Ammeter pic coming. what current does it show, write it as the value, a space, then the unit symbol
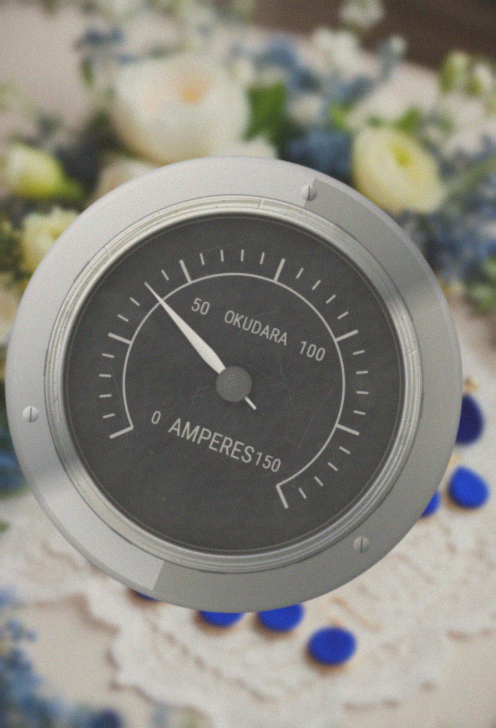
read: 40 A
